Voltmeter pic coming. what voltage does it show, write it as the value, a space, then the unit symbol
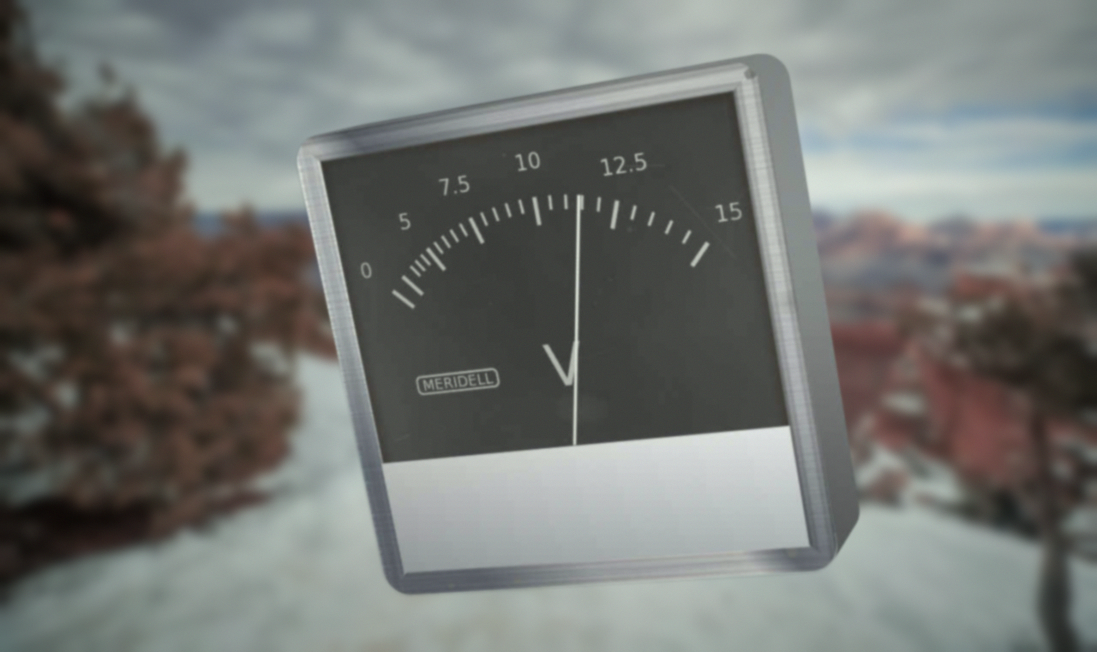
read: 11.5 V
